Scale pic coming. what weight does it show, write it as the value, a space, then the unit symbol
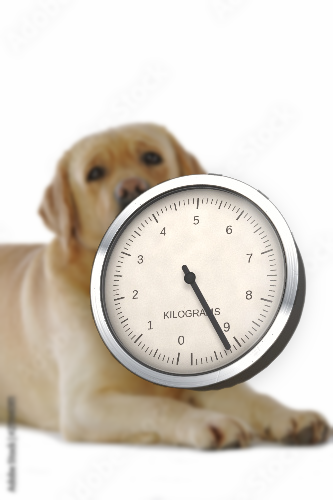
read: 9.2 kg
